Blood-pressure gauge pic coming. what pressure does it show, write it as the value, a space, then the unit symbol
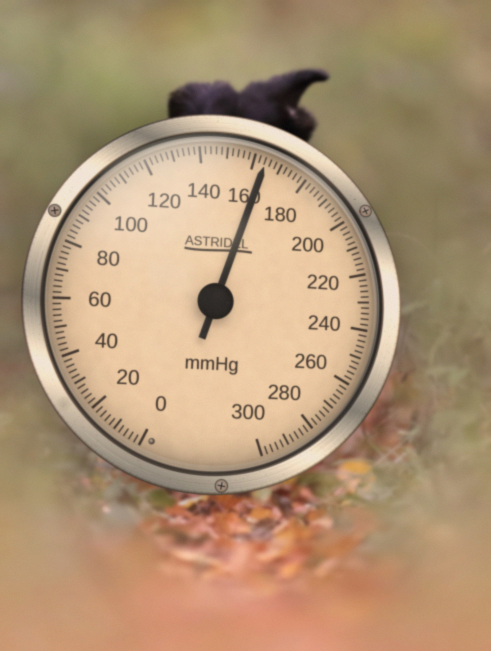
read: 164 mmHg
